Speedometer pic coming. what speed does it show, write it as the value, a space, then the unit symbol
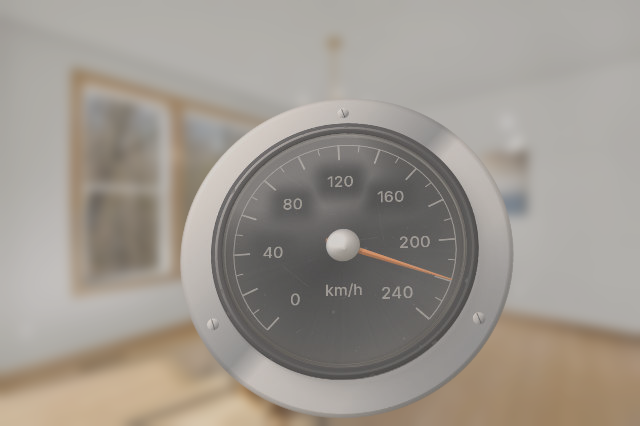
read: 220 km/h
